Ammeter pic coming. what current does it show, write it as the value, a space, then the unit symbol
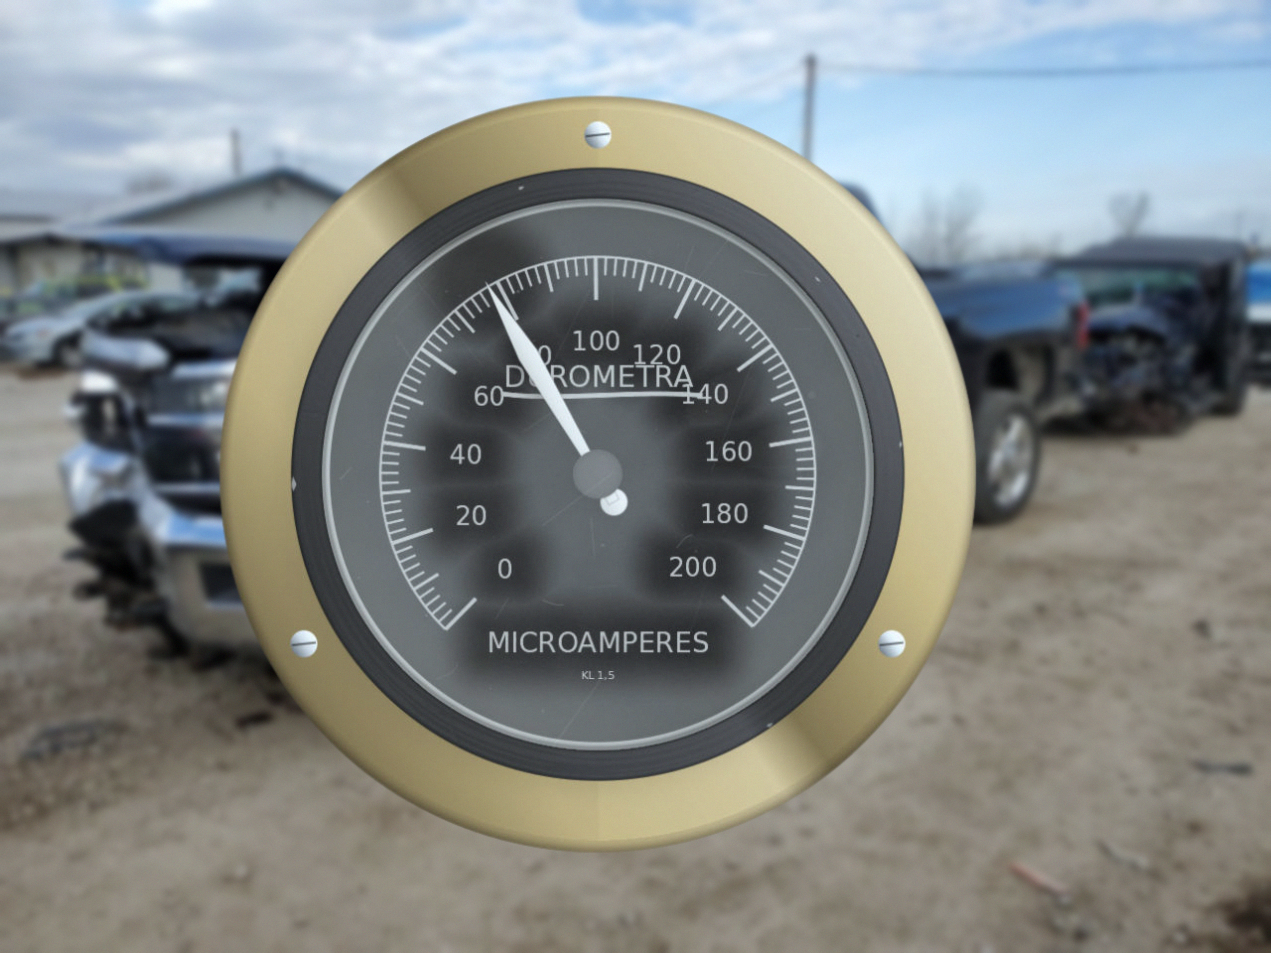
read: 78 µA
